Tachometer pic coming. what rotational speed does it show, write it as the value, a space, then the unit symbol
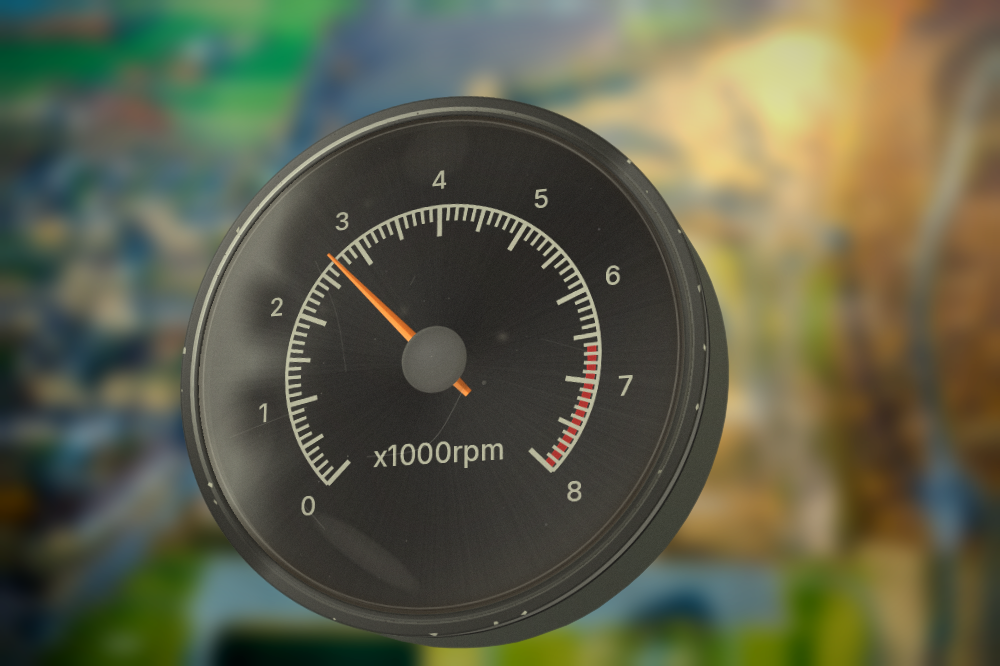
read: 2700 rpm
